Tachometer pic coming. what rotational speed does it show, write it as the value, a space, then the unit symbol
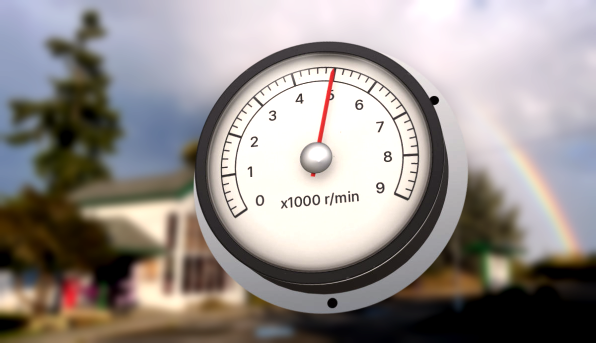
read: 5000 rpm
